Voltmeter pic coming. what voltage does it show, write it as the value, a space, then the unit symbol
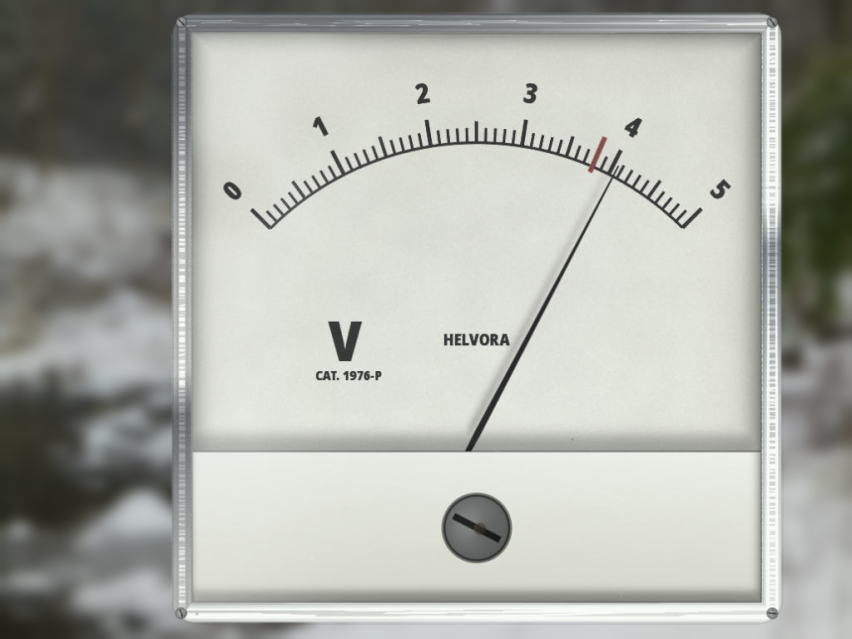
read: 4.05 V
